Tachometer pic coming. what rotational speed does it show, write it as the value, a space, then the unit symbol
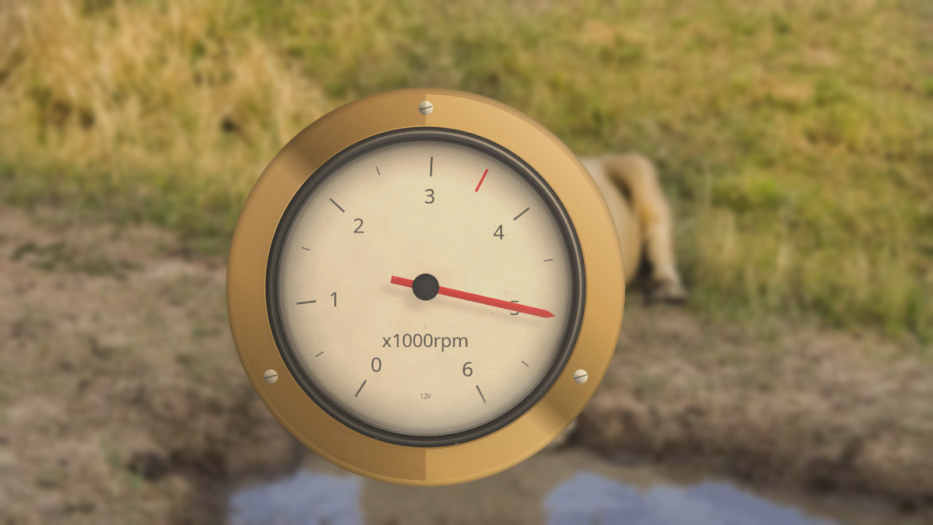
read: 5000 rpm
